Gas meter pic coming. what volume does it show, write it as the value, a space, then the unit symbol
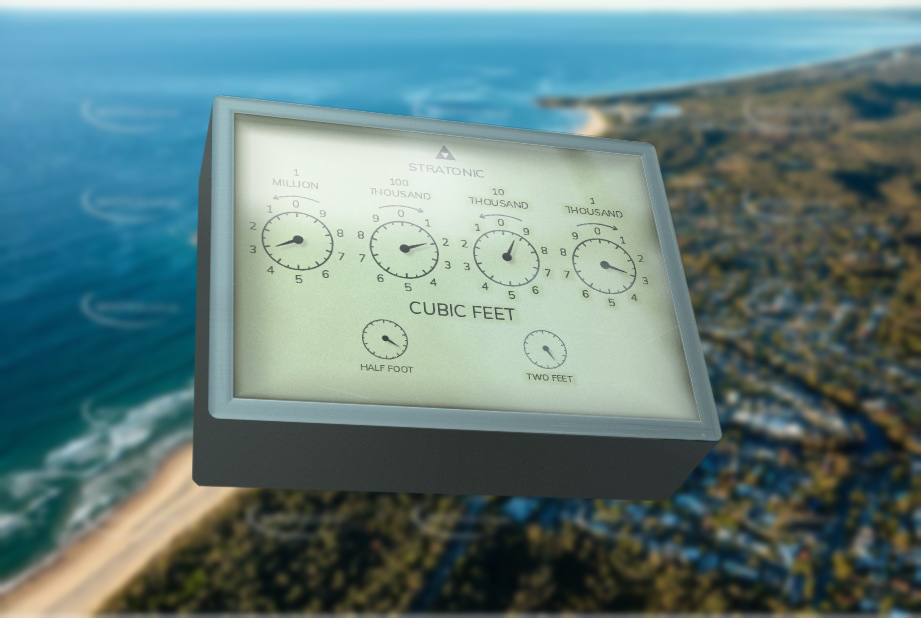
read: 319300 ft³
